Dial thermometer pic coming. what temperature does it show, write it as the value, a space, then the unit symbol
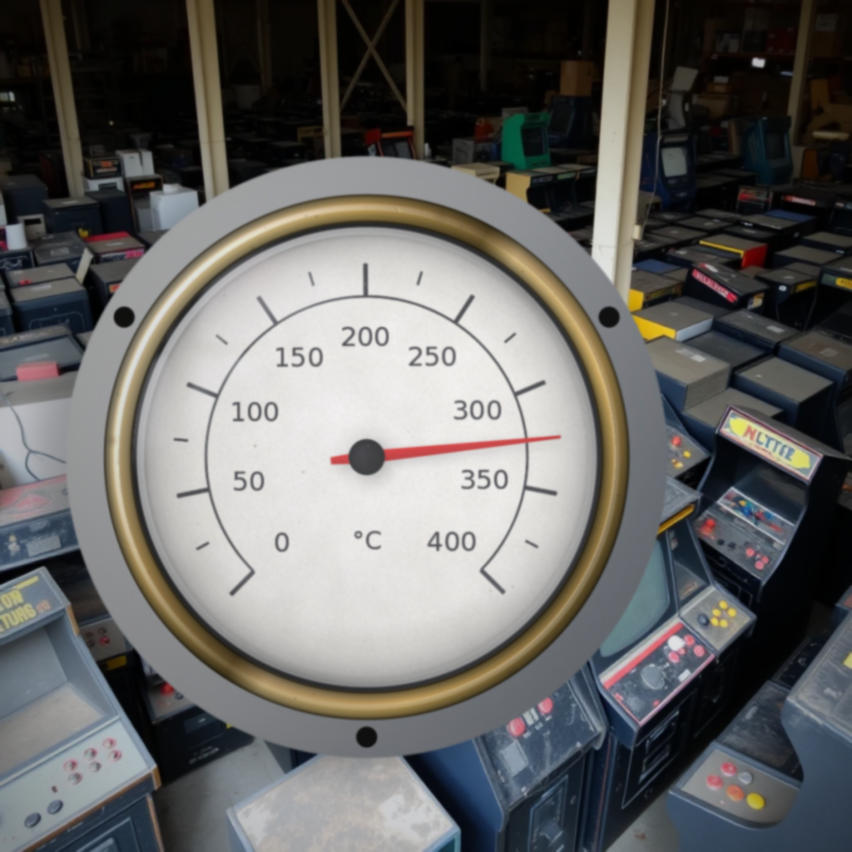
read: 325 °C
